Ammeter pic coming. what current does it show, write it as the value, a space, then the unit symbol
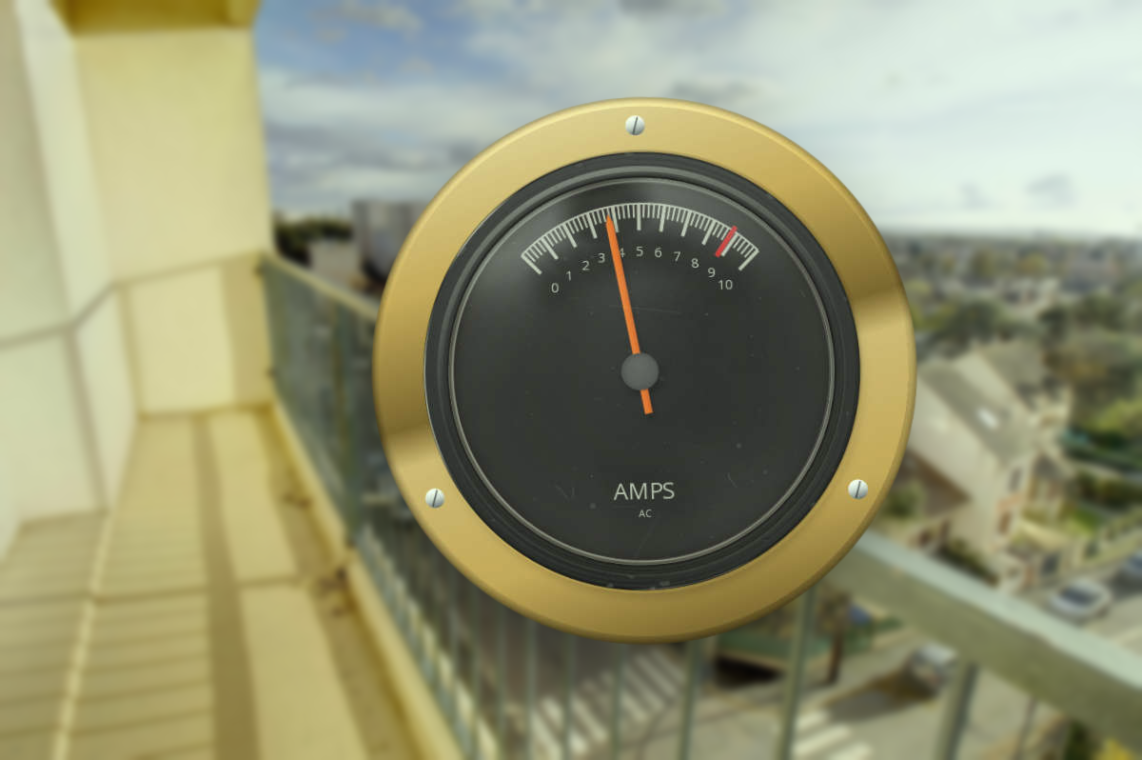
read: 3.8 A
